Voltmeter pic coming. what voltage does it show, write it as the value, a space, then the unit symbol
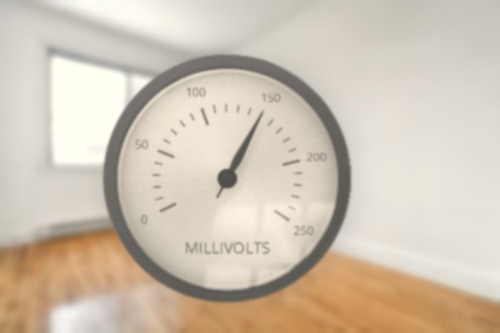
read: 150 mV
